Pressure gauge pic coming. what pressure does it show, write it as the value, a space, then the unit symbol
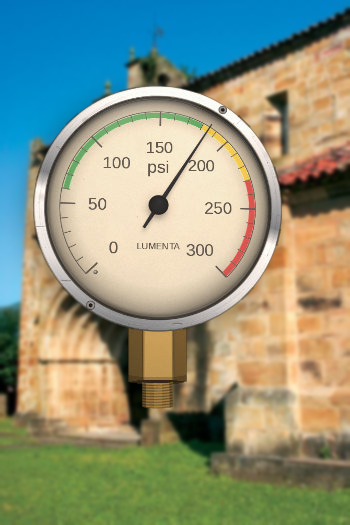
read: 185 psi
